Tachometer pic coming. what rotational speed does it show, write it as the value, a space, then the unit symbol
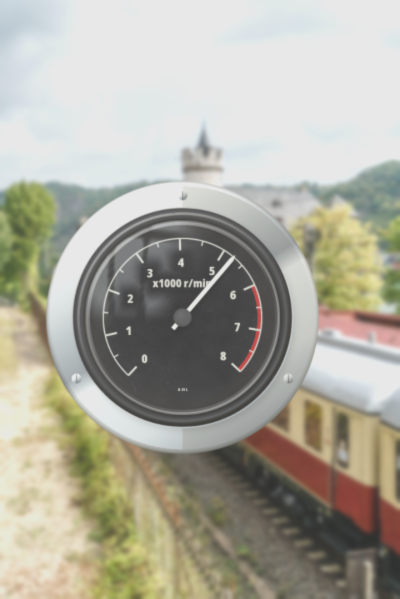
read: 5250 rpm
